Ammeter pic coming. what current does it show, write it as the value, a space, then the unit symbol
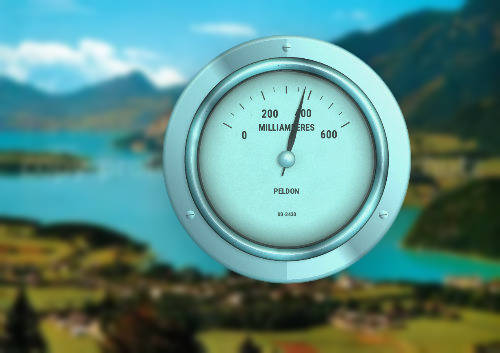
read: 375 mA
